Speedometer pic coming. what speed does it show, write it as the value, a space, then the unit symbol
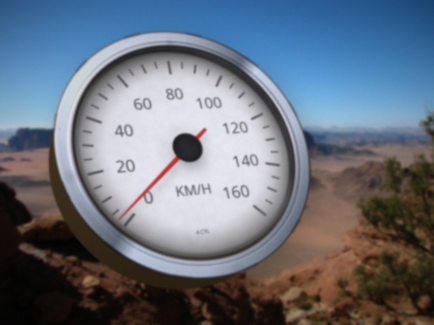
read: 2.5 km/h
